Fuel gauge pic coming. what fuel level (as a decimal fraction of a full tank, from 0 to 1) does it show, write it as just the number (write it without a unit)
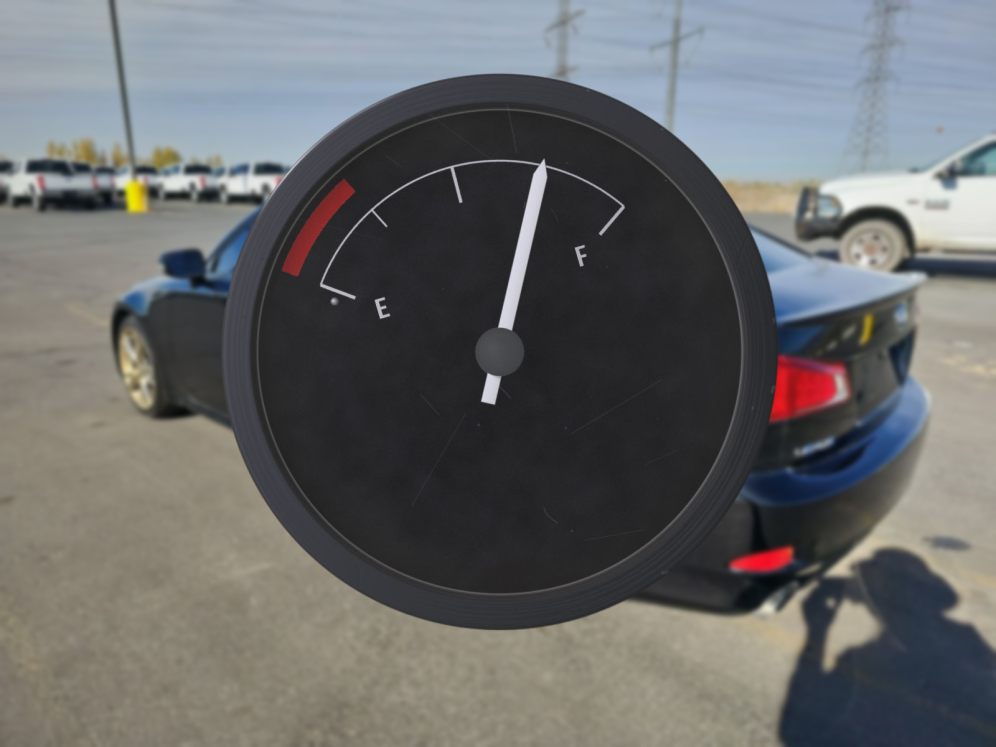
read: 0.75
